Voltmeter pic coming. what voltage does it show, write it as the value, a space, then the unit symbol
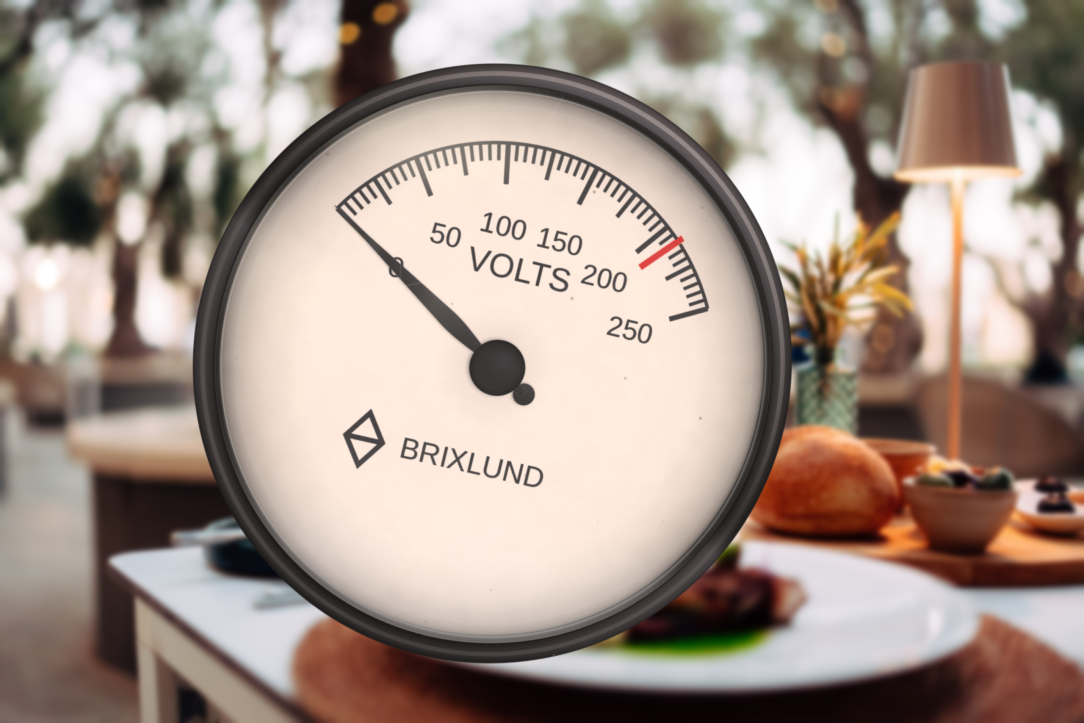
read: 0 V
